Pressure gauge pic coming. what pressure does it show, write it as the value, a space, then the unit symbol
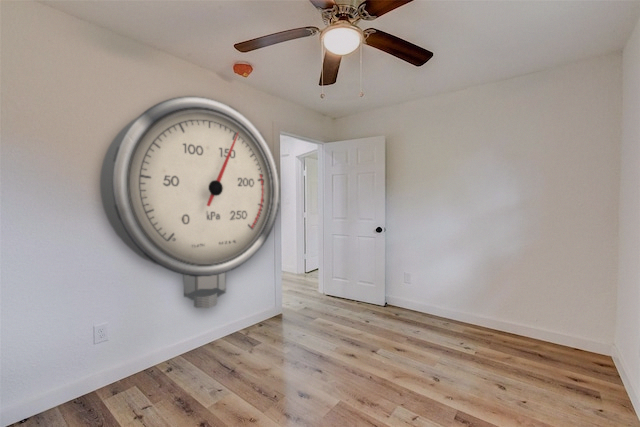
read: 150 kPa
